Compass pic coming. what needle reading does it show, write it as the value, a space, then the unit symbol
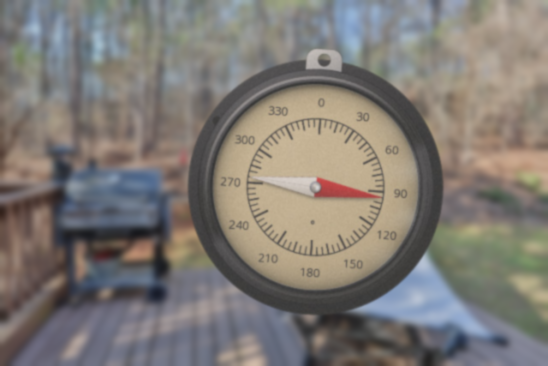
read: 95 °
